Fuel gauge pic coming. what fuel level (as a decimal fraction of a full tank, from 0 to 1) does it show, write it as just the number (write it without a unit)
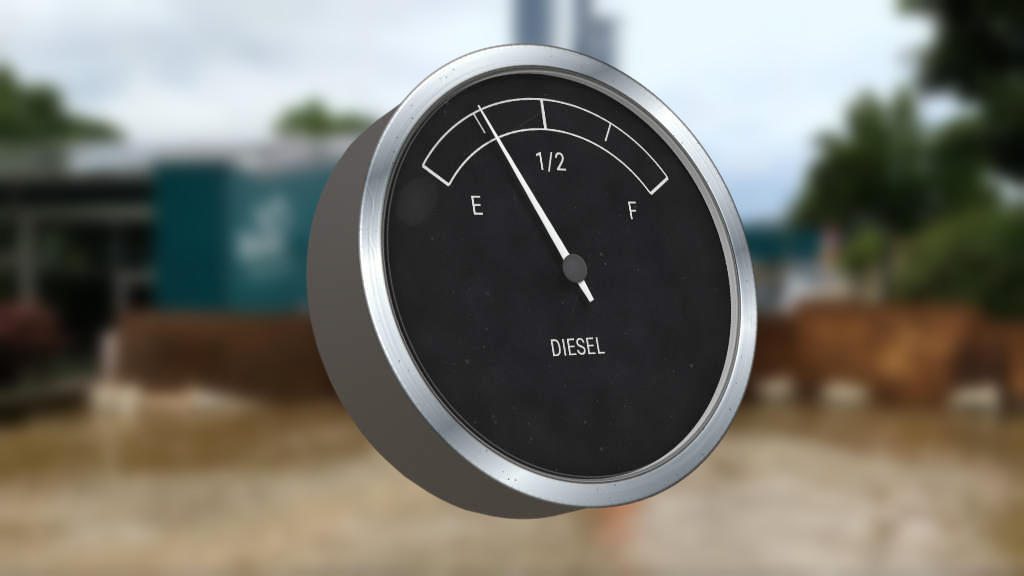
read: 0.25
